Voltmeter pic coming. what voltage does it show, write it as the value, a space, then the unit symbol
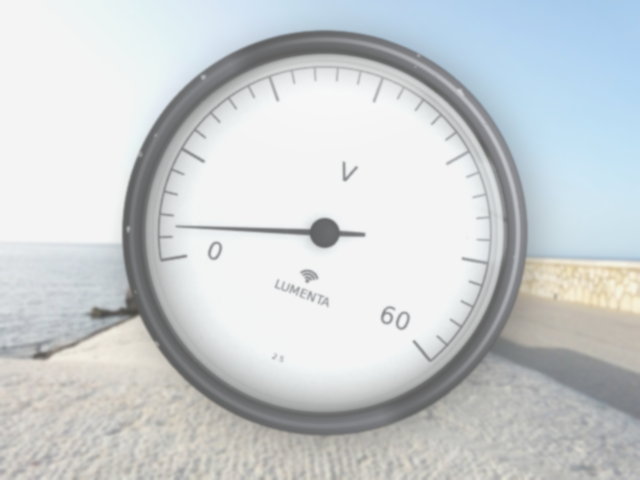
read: 3 V
